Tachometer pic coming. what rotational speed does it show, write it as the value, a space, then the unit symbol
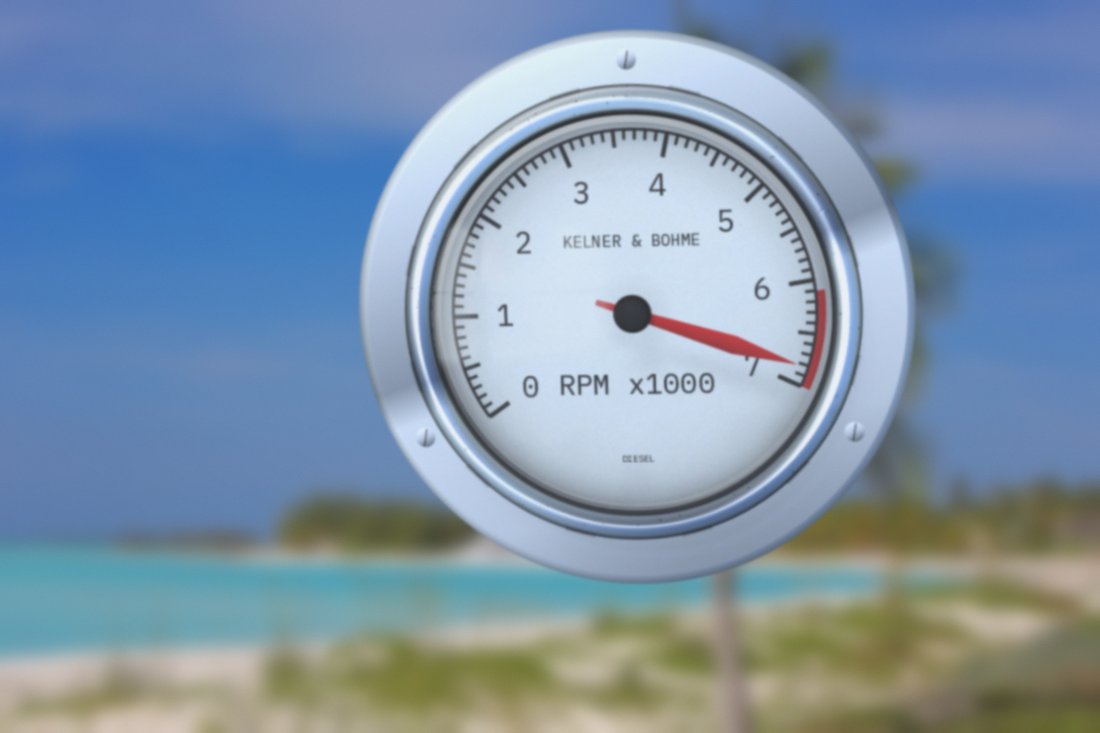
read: 6800 rpm
